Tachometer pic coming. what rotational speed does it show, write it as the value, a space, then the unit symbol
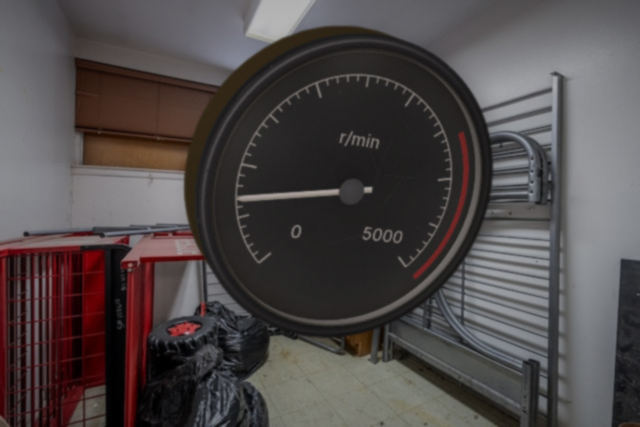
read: 700 rpm
